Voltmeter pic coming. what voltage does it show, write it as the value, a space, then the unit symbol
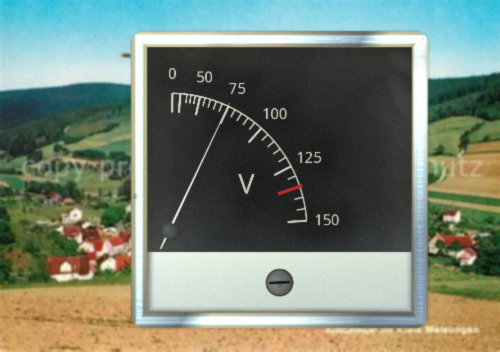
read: 75 V
